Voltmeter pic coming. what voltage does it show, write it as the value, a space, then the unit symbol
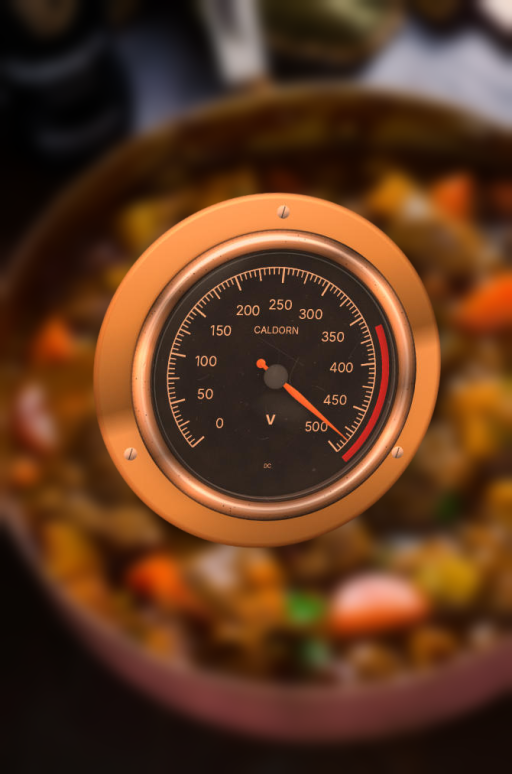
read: 485 V
